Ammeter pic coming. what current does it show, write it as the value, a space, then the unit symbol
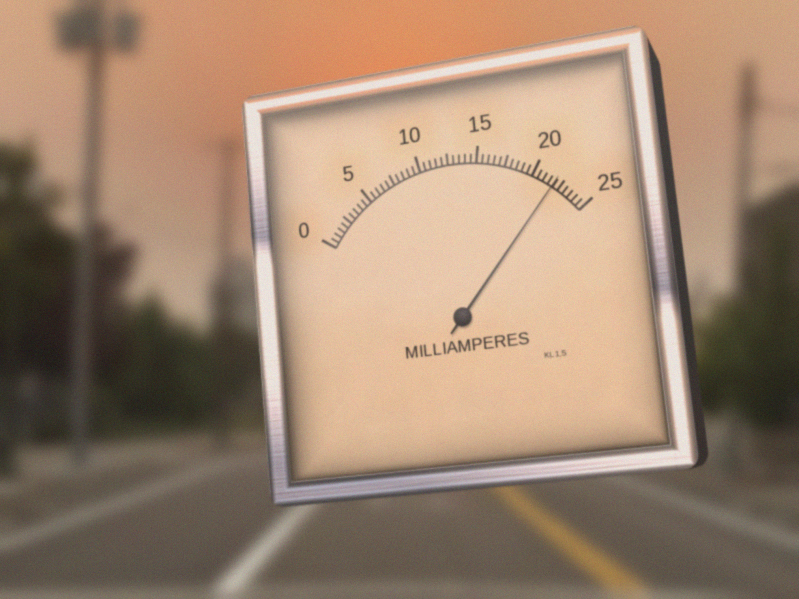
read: 22 mA
